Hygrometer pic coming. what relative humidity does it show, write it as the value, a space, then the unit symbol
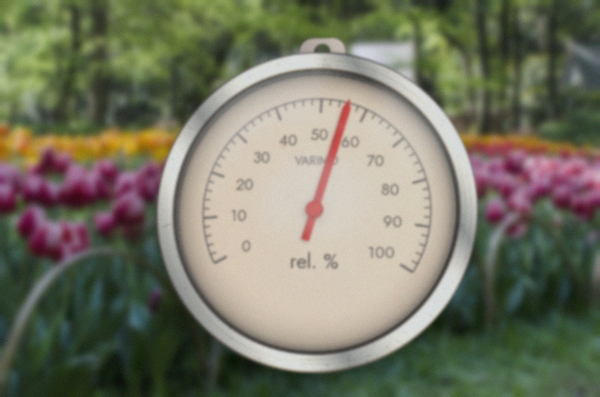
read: 56 %
